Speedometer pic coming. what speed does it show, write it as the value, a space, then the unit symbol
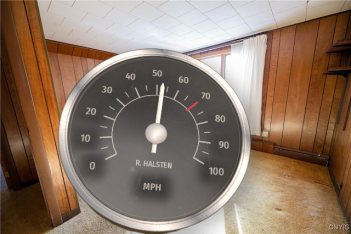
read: 52.5 mph
